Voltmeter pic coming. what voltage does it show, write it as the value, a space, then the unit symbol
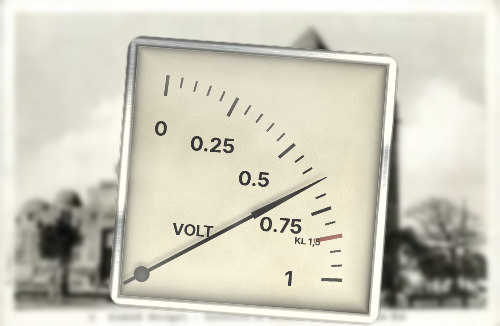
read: 0.65 V
